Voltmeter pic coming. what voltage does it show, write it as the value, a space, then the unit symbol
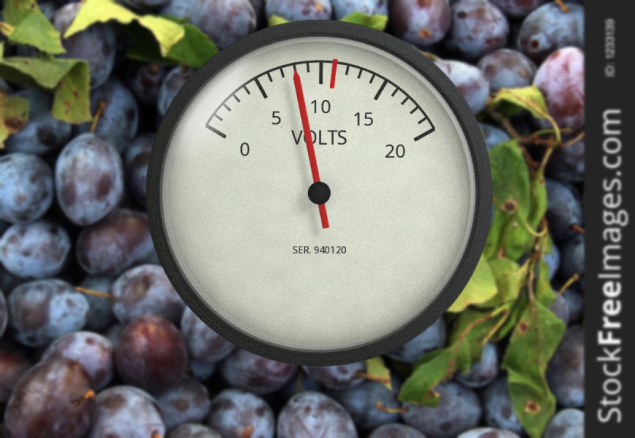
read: 8 V
